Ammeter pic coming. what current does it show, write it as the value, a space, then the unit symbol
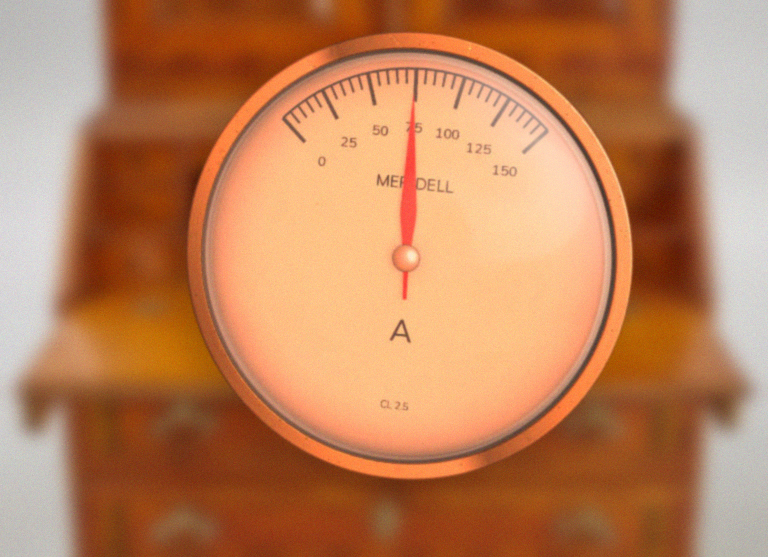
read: 75 A
